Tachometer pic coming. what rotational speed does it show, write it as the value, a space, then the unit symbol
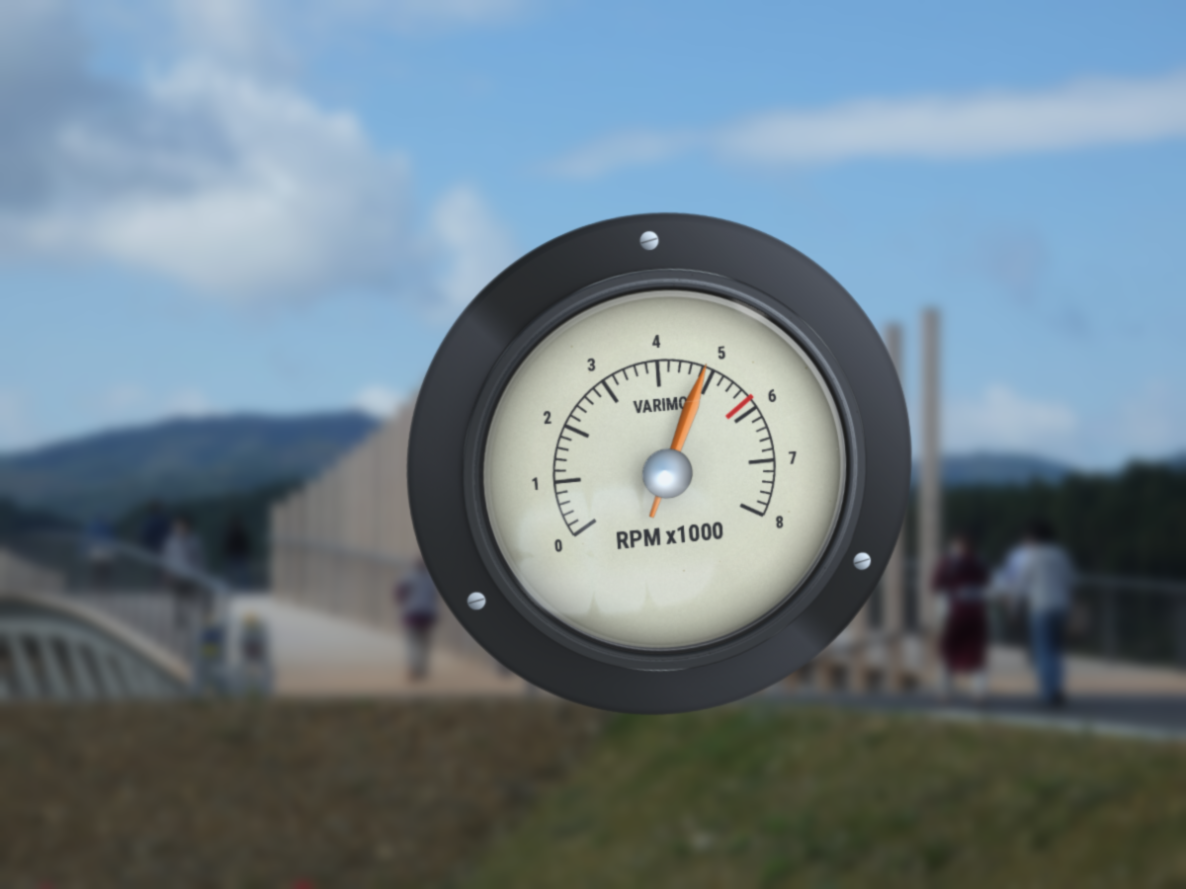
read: 4800 rpm
